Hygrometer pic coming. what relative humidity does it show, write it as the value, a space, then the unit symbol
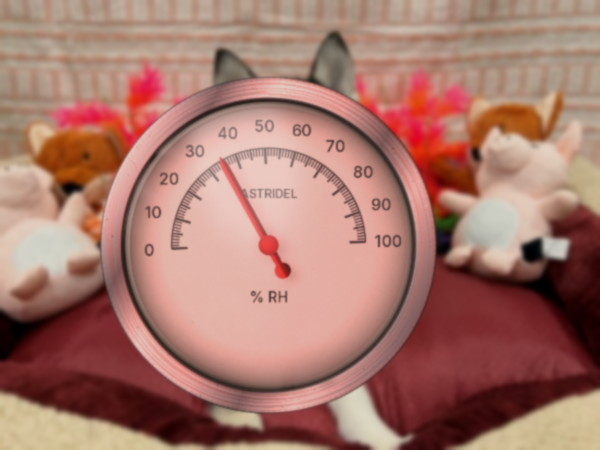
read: 35 %
